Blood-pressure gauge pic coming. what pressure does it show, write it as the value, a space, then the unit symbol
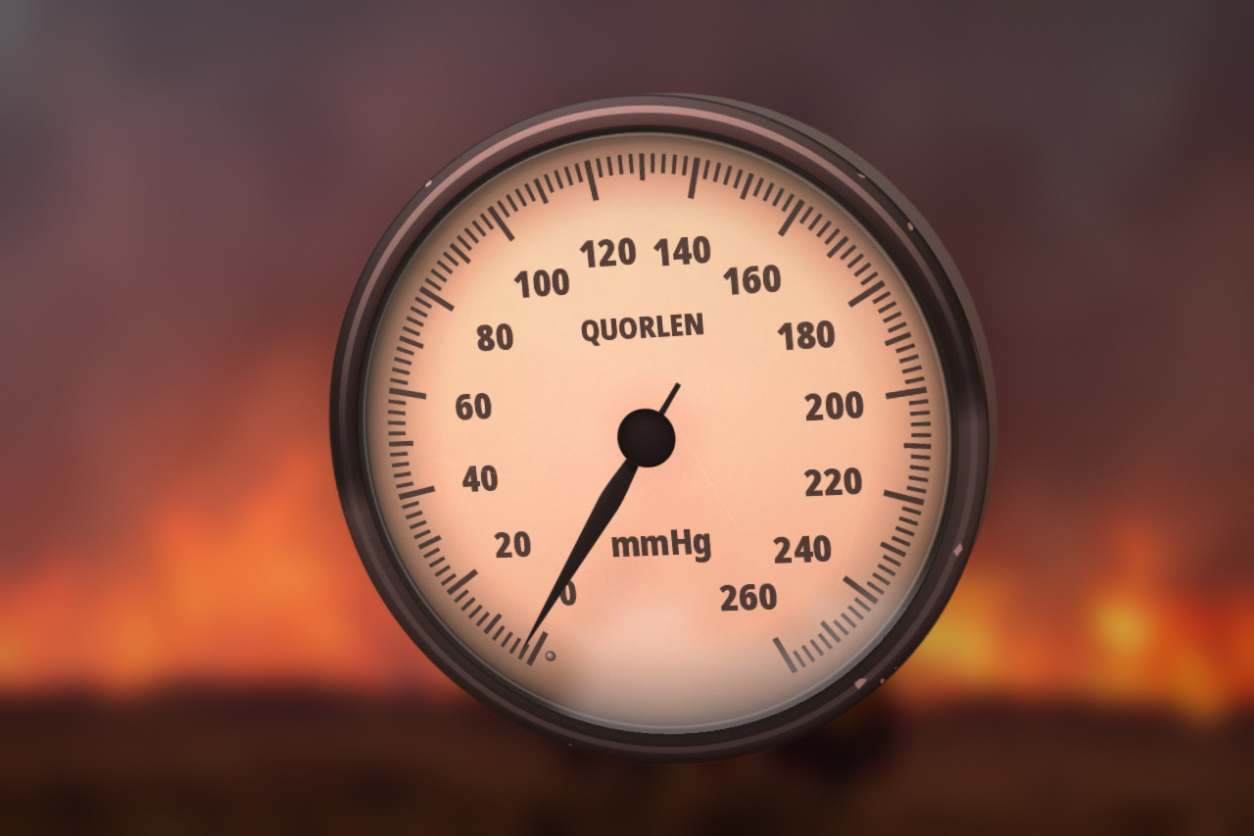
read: 2 mmHg
